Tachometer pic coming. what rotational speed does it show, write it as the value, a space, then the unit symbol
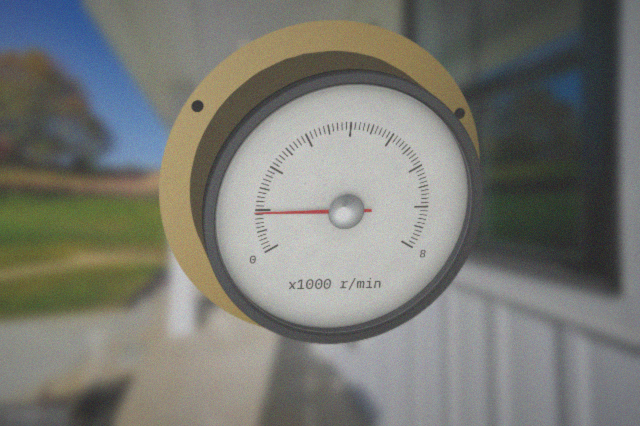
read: 1000 rpm
